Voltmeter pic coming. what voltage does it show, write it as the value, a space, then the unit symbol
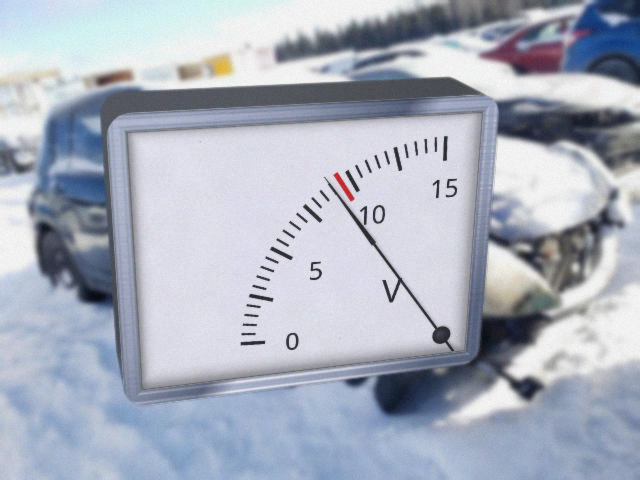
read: 9 V
